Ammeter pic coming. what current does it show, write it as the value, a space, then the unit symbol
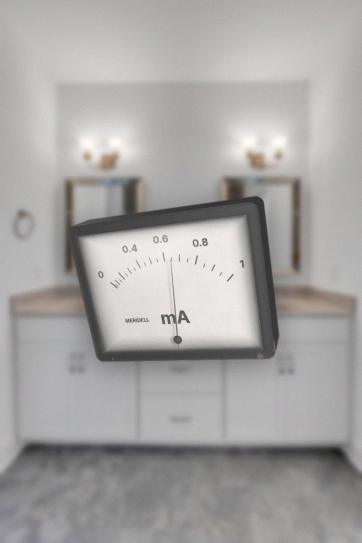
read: 0.65 mA
